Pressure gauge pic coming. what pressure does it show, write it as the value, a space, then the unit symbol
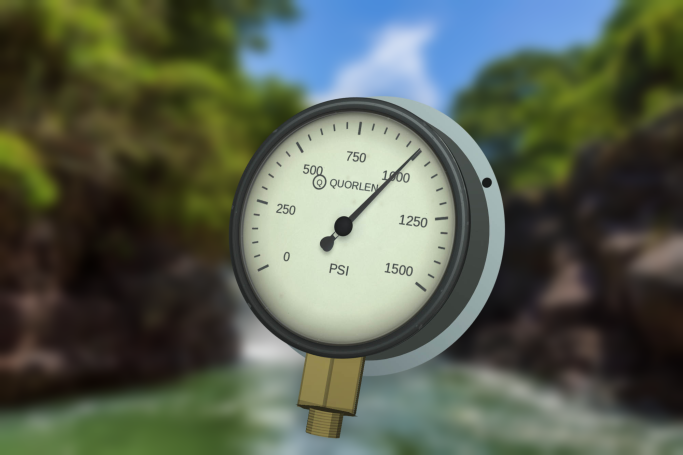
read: 1000 psi
